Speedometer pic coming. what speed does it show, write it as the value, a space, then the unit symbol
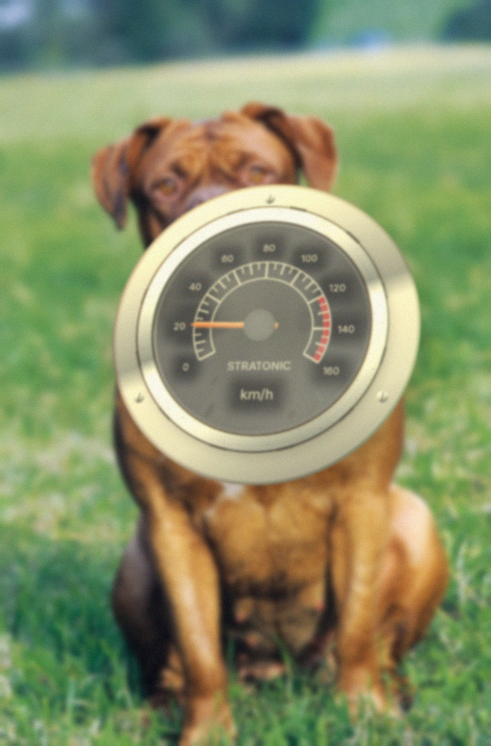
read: 20 km/h
